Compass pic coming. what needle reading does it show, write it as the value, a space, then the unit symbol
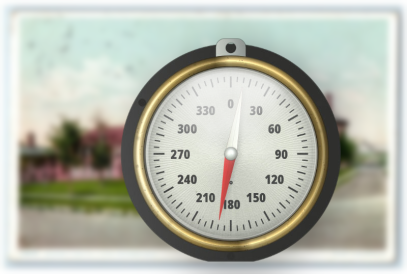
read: 190 °
